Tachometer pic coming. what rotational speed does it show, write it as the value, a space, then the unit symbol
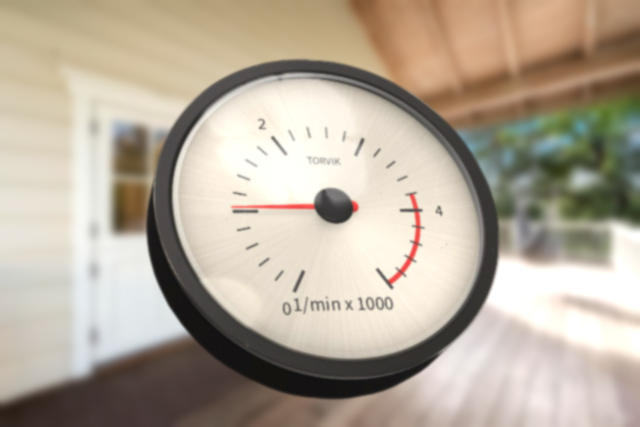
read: 1000 rpm
